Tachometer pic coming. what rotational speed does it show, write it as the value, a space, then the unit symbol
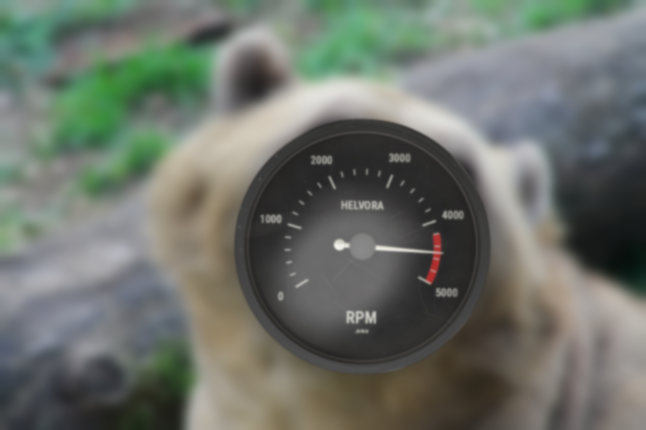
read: 4500 rpm
